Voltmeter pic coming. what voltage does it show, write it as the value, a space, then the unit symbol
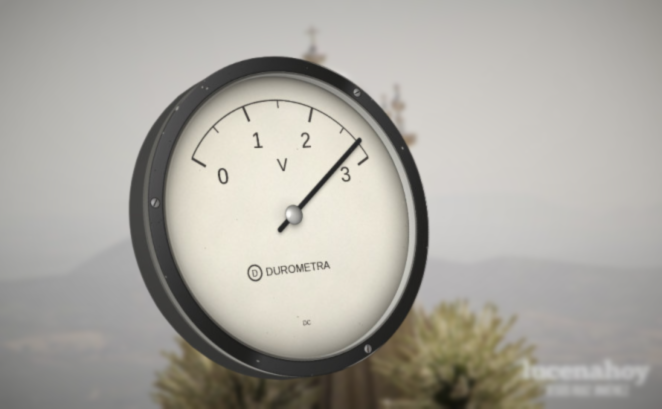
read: 2.75 V
